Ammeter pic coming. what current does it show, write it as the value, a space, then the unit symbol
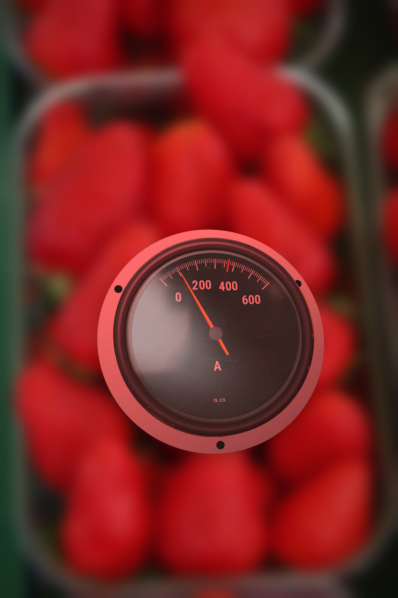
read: 100 A
